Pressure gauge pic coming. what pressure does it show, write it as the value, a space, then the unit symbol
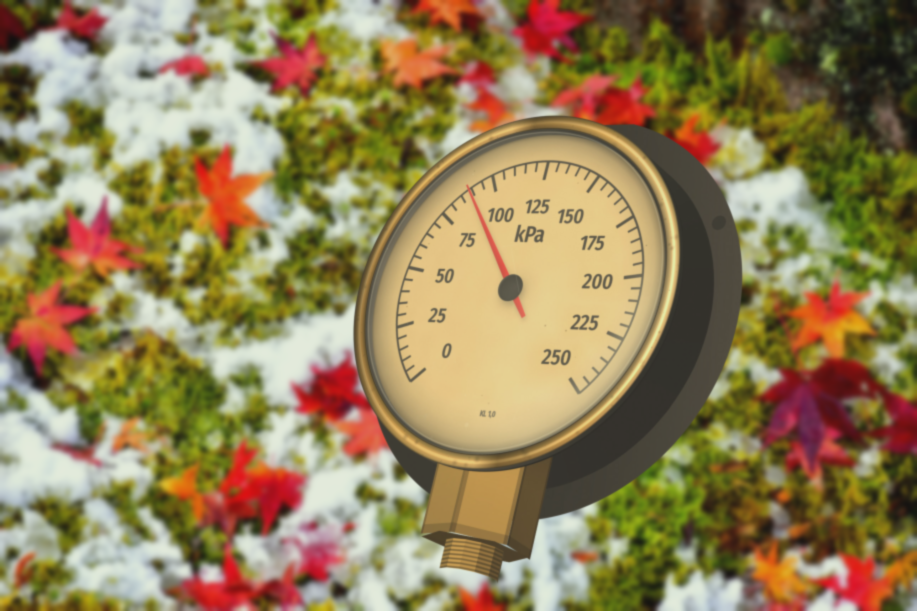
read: 90 kPa
